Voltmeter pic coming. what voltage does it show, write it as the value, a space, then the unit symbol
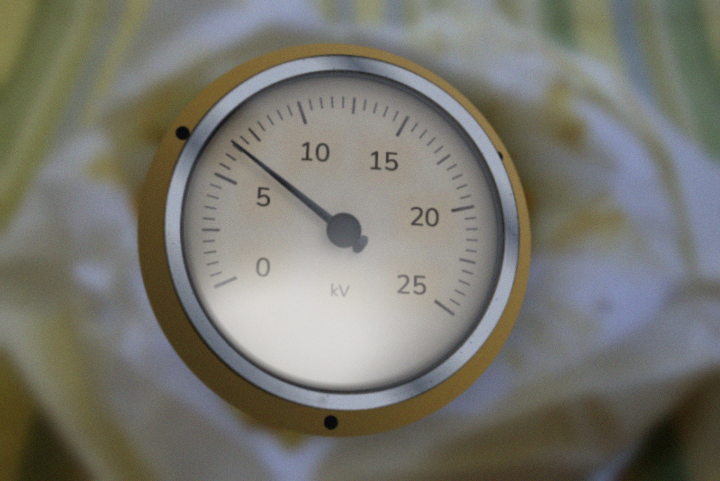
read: 6.5 kV
